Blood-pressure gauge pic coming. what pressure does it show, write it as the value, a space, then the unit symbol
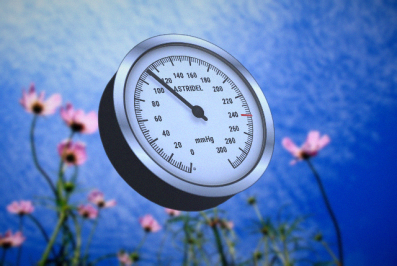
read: 110 mmHg
